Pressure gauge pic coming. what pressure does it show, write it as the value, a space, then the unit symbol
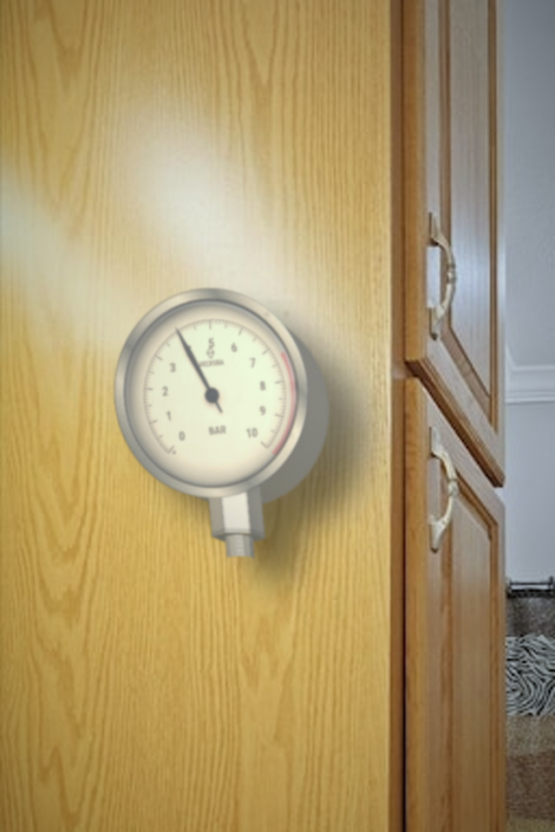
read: 4 bar
